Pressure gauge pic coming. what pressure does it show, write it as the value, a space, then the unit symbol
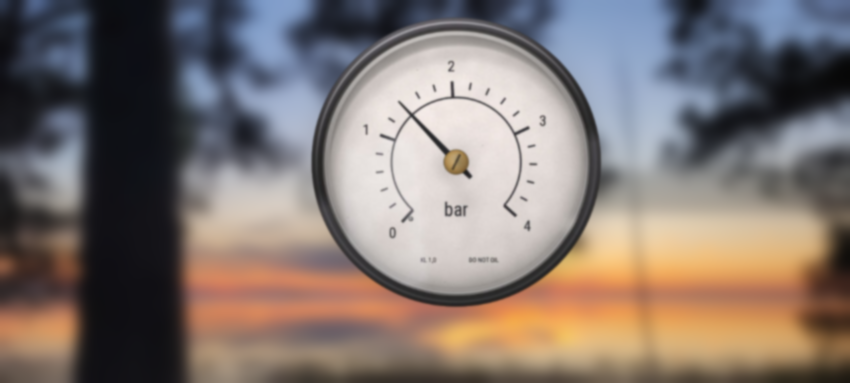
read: 1.4 bar
